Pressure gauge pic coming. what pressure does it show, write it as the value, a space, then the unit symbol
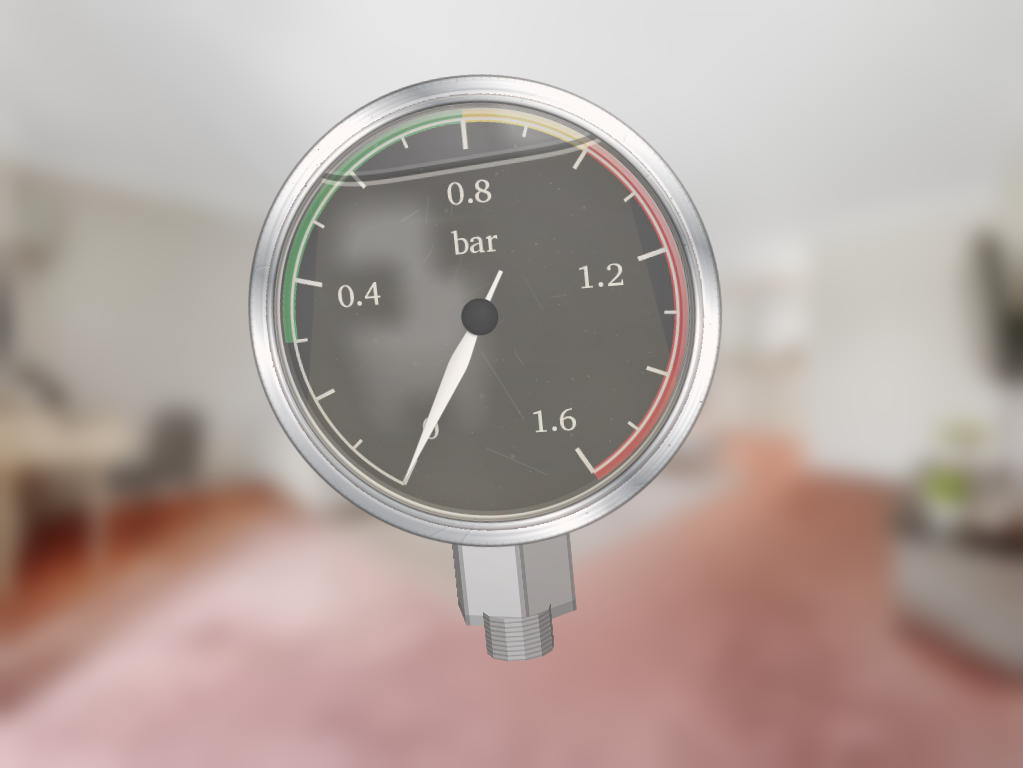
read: 0 bar
